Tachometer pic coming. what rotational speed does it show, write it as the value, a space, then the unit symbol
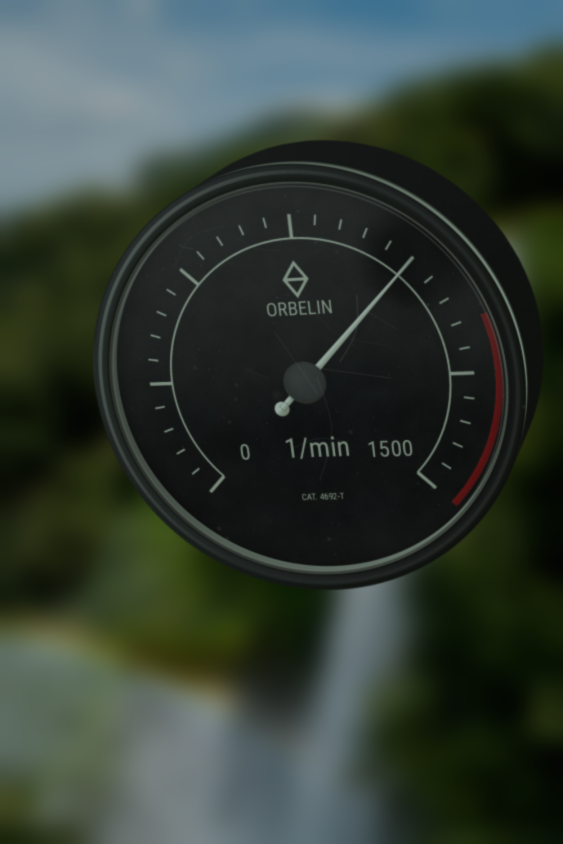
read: 1000 rpm
